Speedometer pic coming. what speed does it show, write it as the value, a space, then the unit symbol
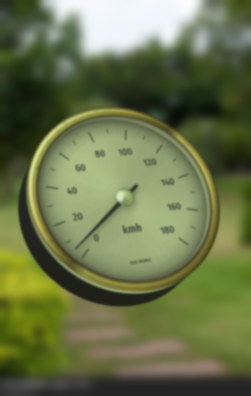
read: 5 km/h
